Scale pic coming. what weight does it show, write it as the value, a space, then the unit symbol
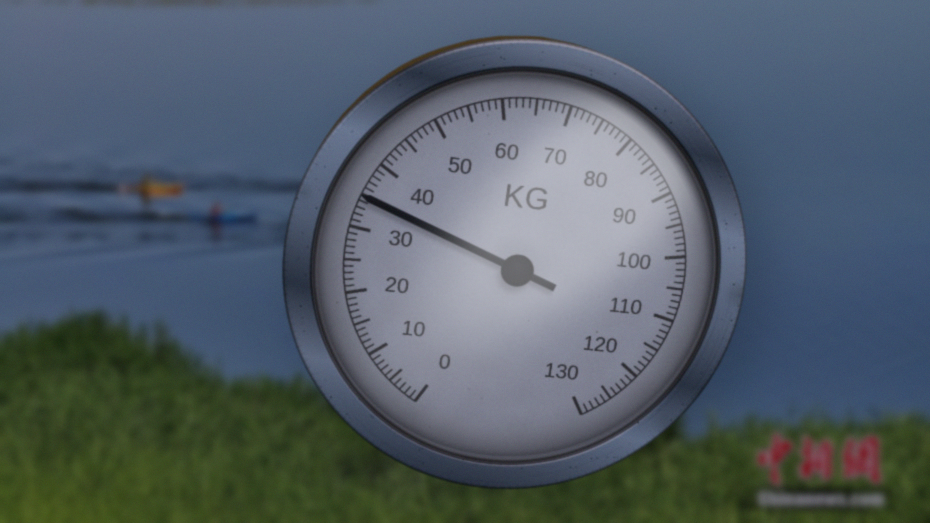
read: 35 kg
